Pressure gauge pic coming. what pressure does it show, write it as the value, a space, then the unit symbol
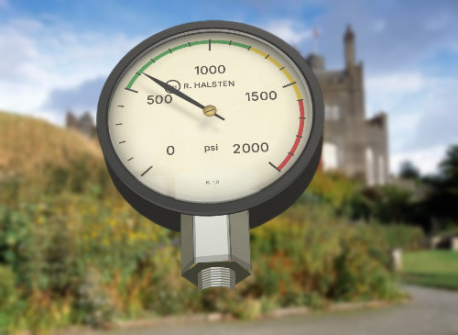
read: 600 psi
